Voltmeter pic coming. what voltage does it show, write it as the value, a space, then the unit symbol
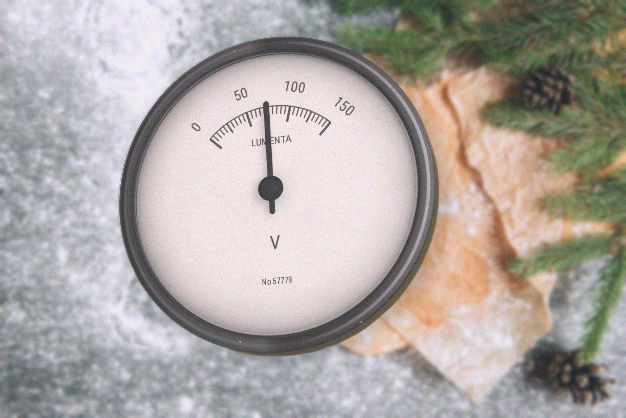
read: 75 V
